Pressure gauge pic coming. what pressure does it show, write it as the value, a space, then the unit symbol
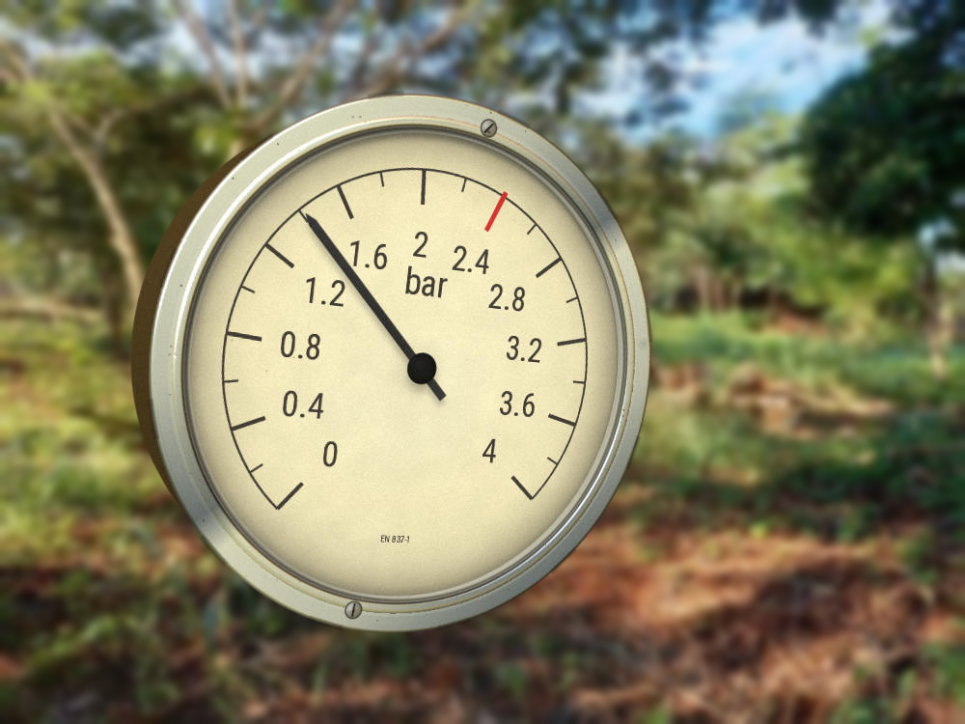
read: 1.4 bar
